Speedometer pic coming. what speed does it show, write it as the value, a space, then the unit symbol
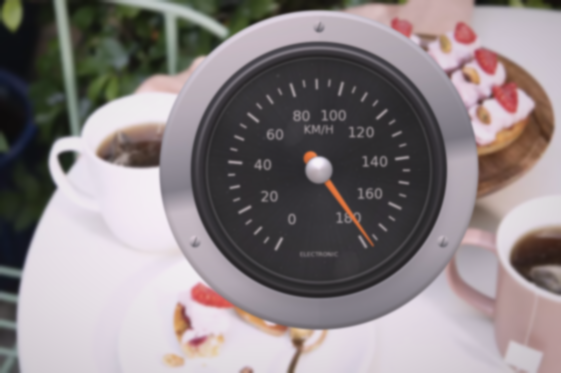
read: 177.5 km/h
